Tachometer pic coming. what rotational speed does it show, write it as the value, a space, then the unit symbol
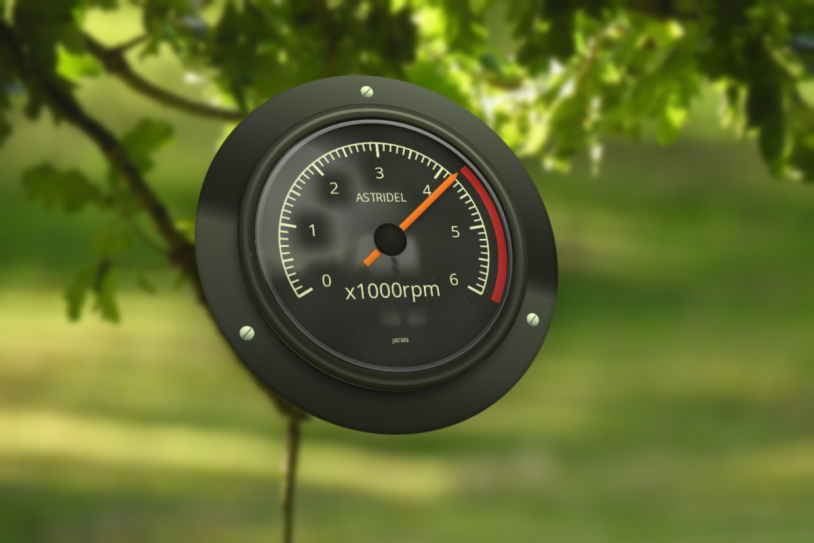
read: 4200 rpm
